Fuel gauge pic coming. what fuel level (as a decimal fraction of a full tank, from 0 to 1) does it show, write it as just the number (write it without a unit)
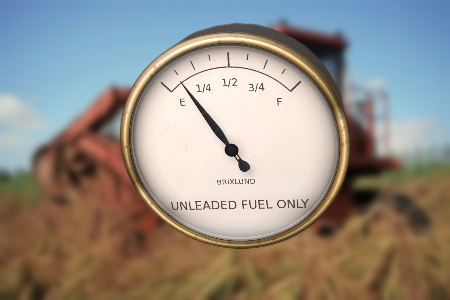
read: 0.125
